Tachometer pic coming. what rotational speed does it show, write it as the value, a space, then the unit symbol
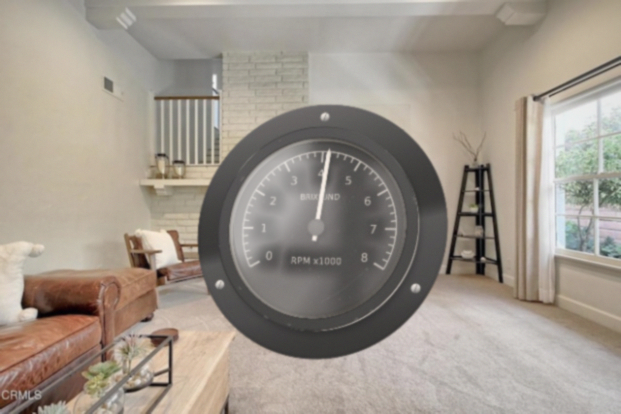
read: 4200 rpm
